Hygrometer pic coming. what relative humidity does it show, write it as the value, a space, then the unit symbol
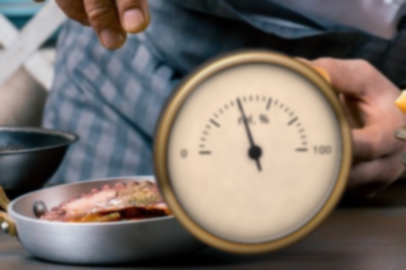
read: 40 %
